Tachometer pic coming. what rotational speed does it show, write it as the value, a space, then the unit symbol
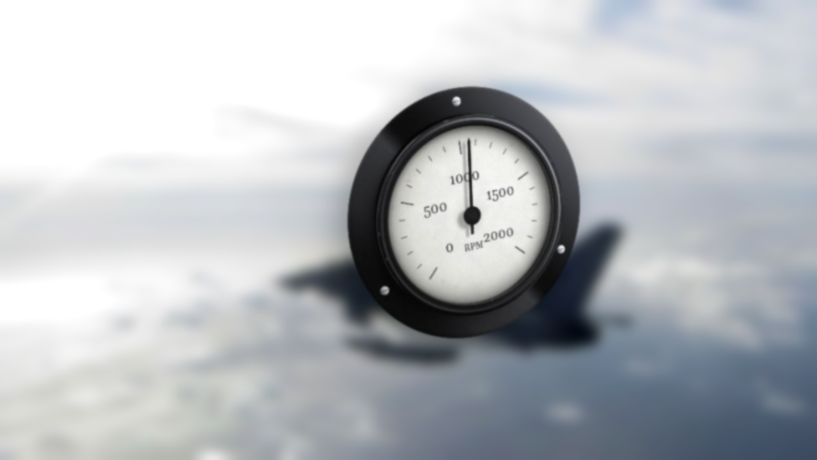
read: 1050 rpm
